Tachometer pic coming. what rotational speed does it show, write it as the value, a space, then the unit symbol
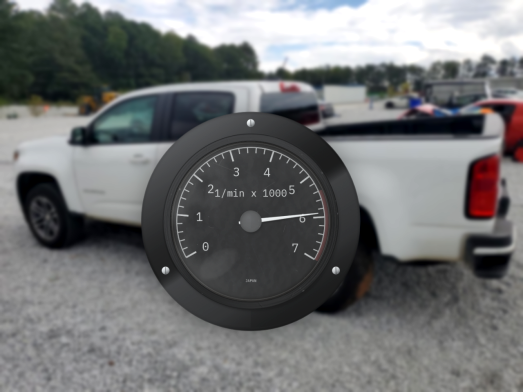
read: 5900 rpm
